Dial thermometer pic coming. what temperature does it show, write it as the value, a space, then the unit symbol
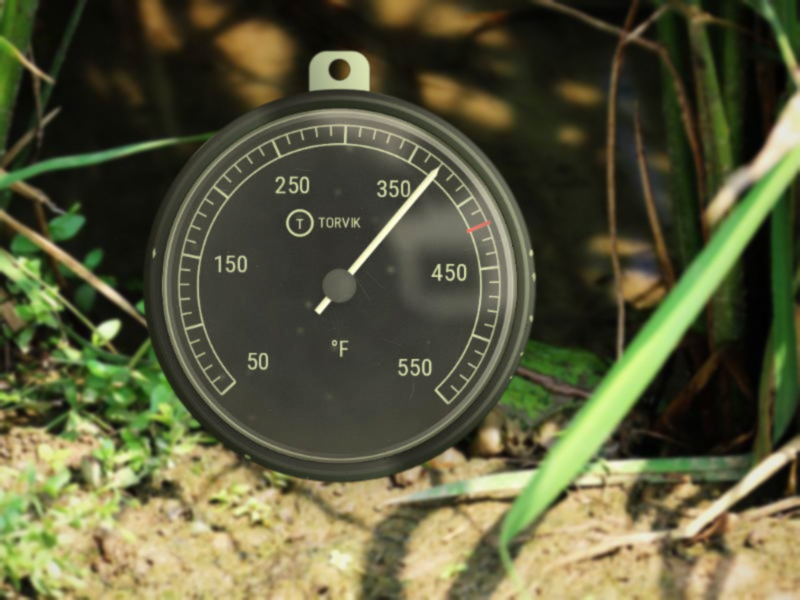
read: 370 °F
